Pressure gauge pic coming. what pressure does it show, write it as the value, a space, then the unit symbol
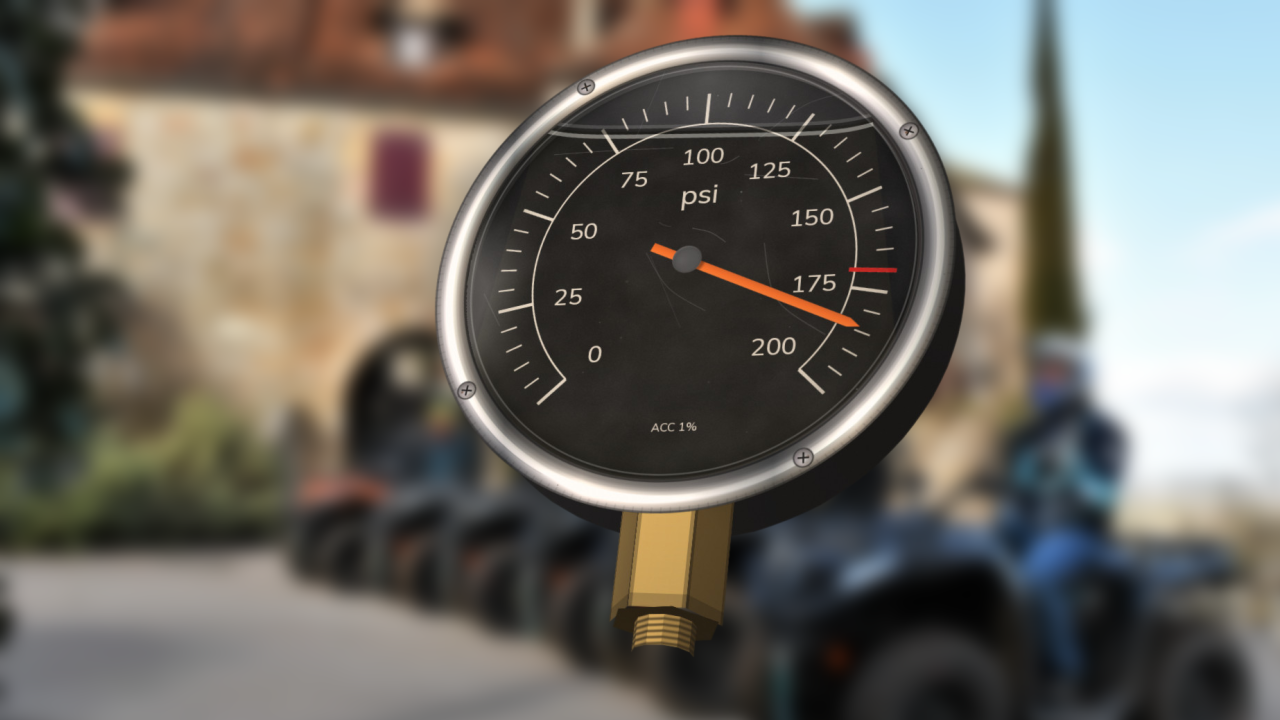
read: 185 psi
